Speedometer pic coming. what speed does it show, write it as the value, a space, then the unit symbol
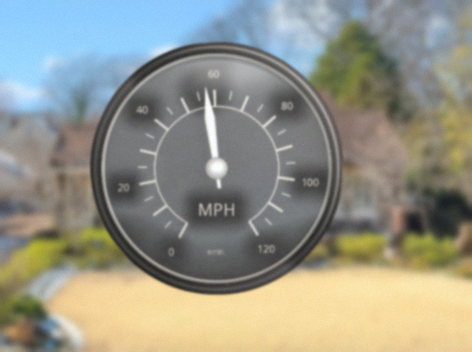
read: 57.5 mph
